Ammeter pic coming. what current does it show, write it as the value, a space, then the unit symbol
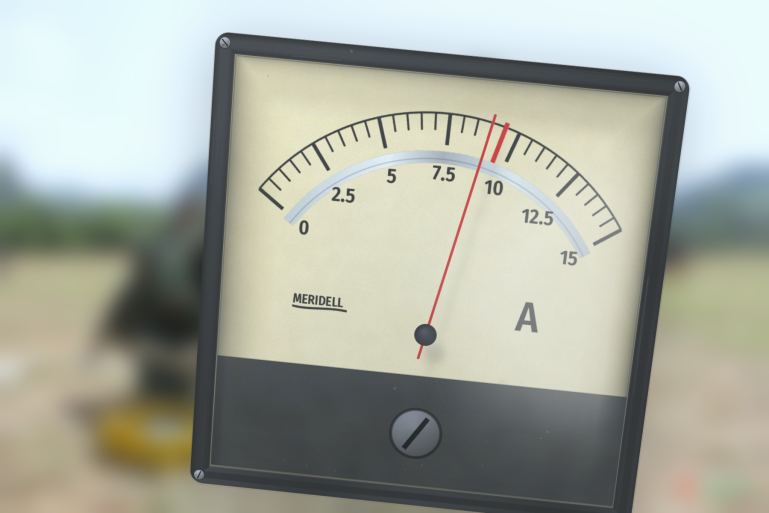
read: 9 A
